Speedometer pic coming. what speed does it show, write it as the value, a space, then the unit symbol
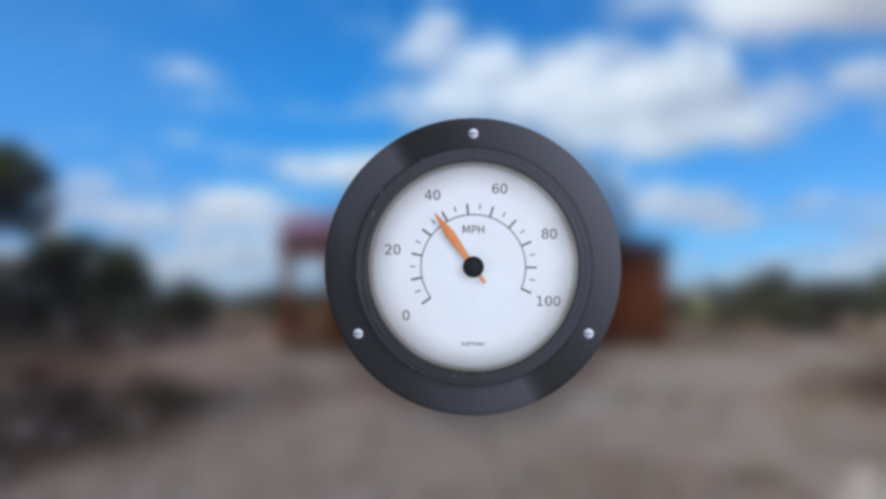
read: 37.5 mph
